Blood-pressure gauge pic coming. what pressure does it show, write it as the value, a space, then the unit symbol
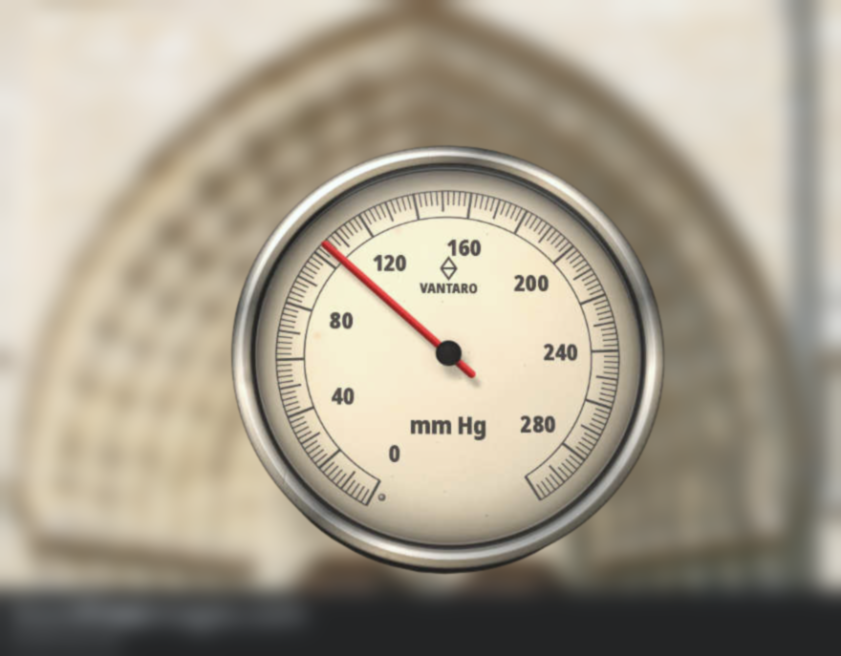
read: 104 mmHg
